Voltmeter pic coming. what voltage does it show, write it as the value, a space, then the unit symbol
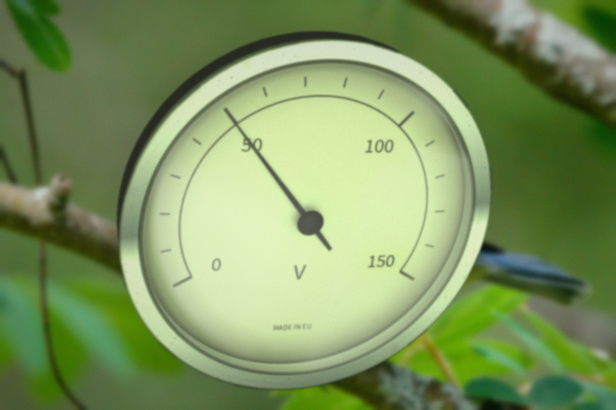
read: 50 V
